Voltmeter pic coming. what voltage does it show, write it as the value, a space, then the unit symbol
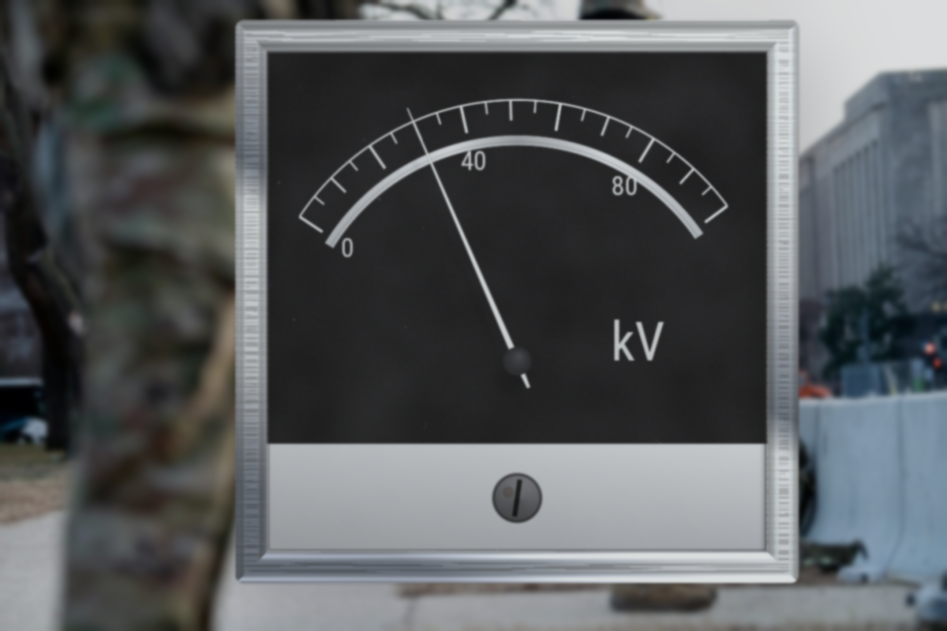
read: 30 kV
